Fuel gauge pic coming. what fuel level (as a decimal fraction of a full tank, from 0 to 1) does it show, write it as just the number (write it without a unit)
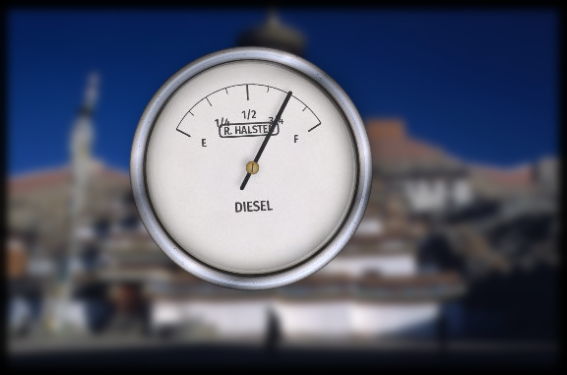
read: 0.75
